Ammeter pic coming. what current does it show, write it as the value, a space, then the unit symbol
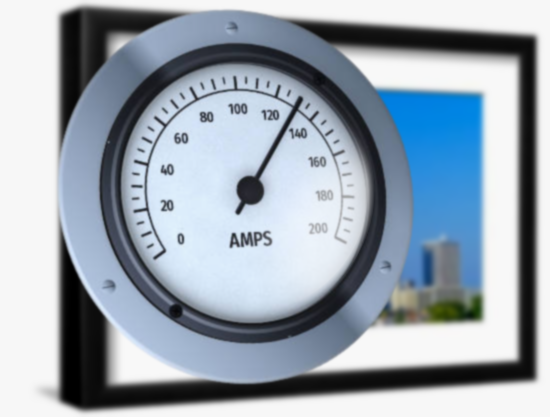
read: 130 A
